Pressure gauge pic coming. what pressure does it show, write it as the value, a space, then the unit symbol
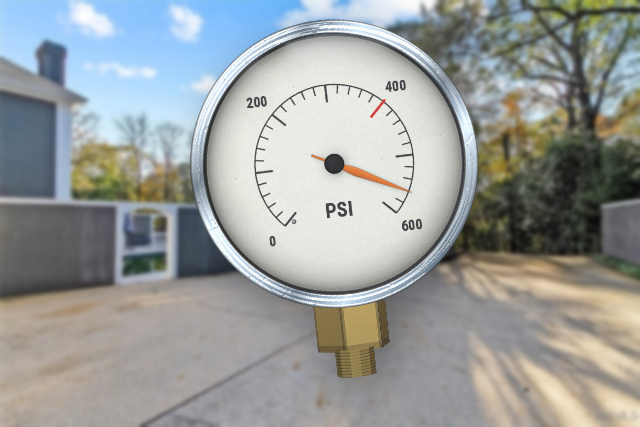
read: 560 psi
